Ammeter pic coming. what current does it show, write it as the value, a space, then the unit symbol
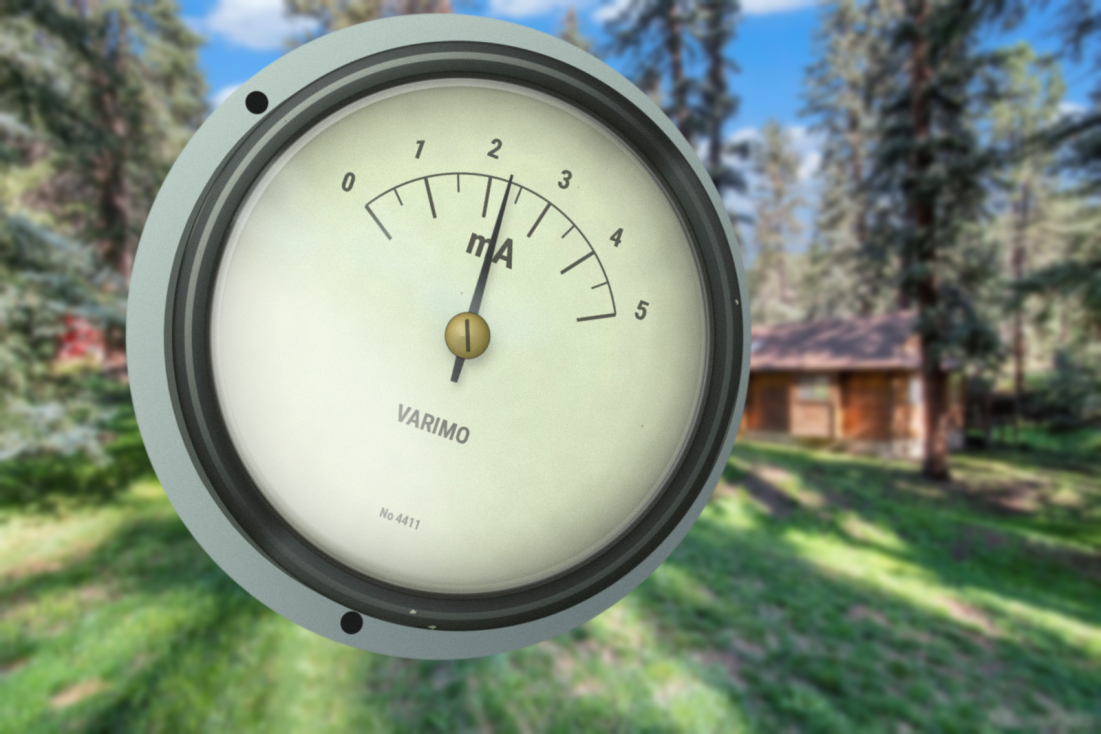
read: 2.25 mA
